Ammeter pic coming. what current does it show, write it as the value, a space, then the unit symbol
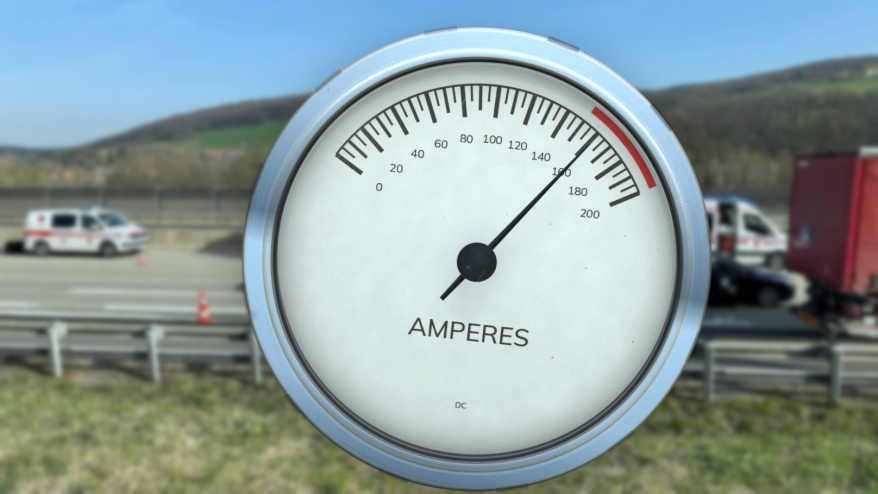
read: 160 A
